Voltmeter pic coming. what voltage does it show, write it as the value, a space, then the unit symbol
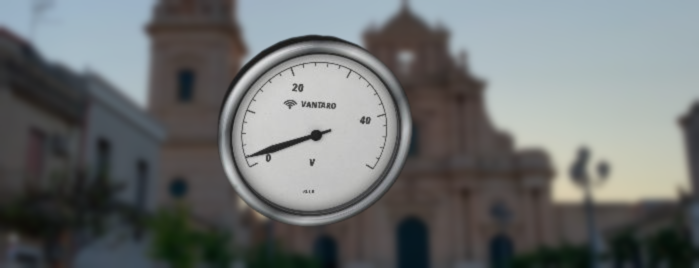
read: 2 V
